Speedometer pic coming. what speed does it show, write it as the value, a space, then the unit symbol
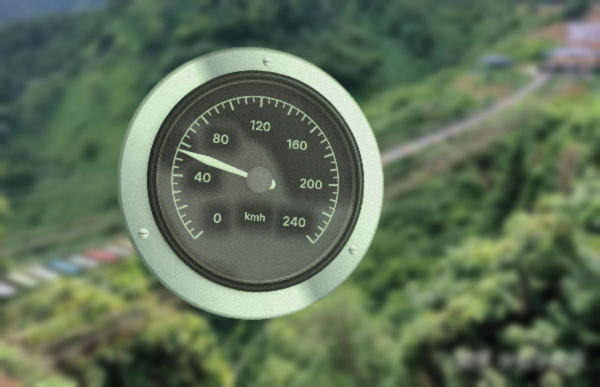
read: 55 km/h
